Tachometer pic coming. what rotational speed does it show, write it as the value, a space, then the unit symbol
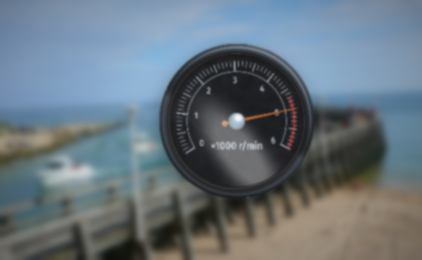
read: 5000 rpm
